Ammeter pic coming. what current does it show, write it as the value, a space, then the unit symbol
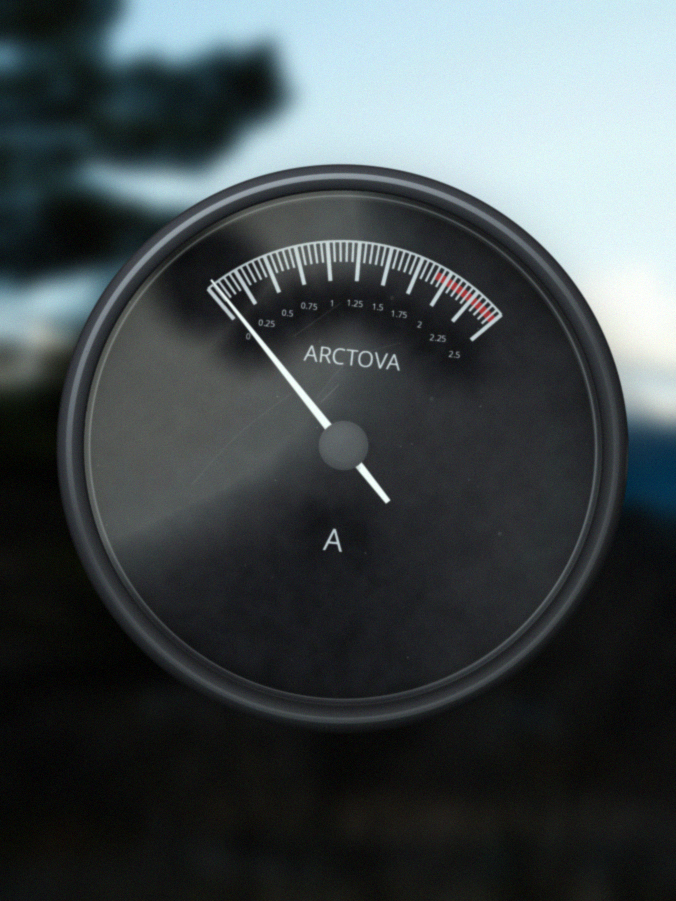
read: 0.05 A
